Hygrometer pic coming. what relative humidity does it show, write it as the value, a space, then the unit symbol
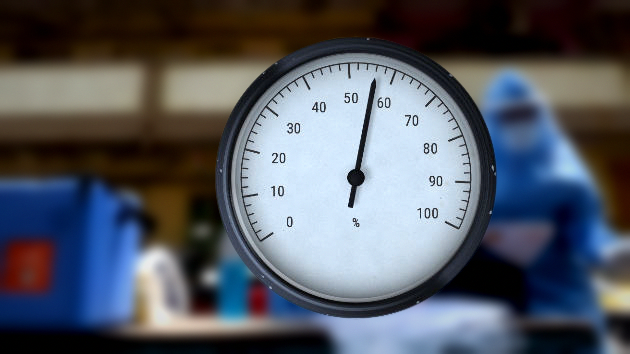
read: 56 %
